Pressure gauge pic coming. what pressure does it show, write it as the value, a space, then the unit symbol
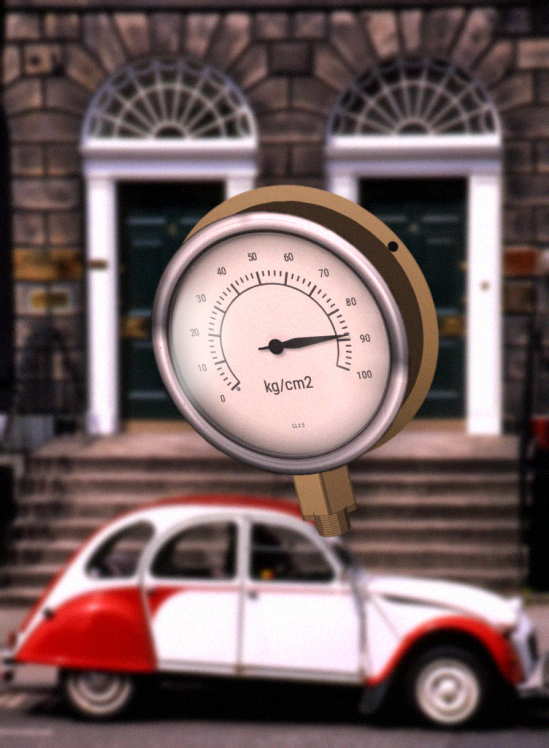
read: 88 kg/cm²
